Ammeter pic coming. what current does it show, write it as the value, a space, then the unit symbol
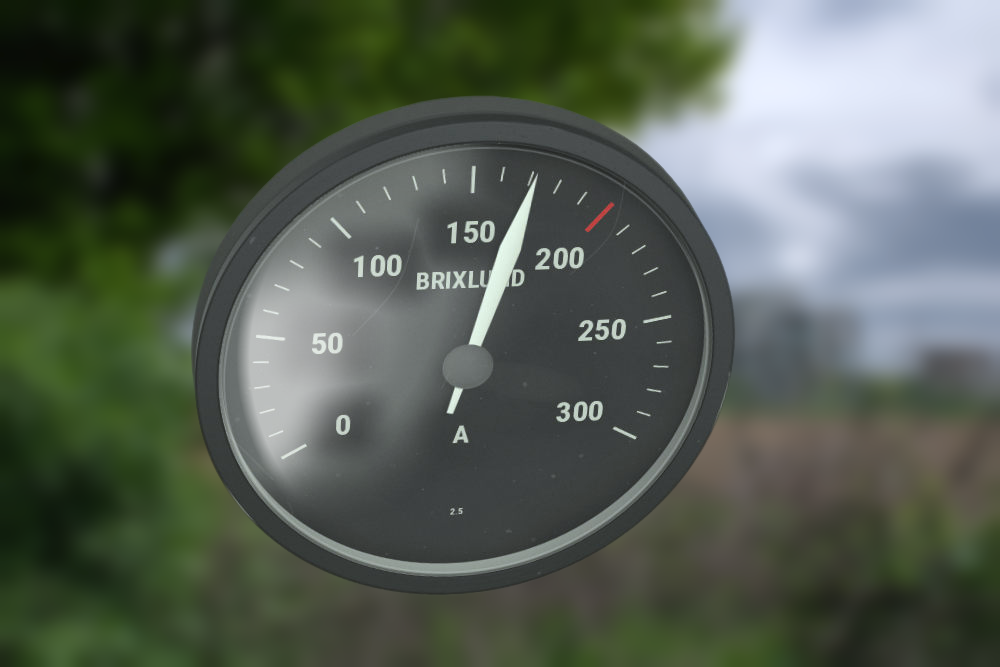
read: 170 A
